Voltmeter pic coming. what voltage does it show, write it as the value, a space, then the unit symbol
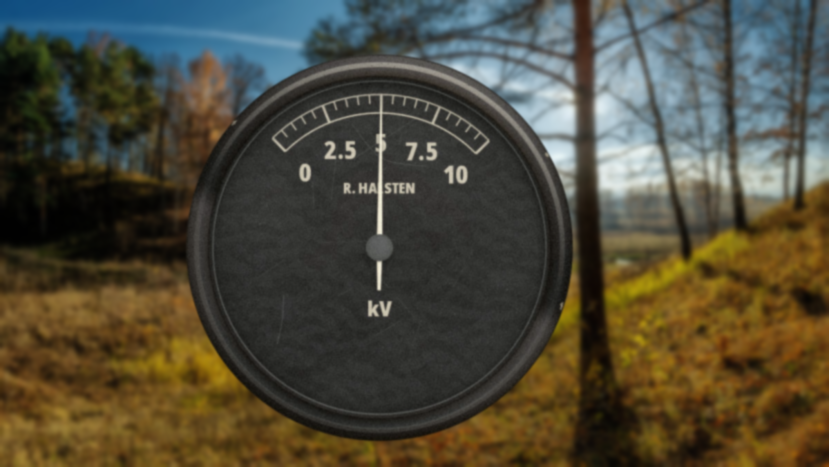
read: 5 kV
